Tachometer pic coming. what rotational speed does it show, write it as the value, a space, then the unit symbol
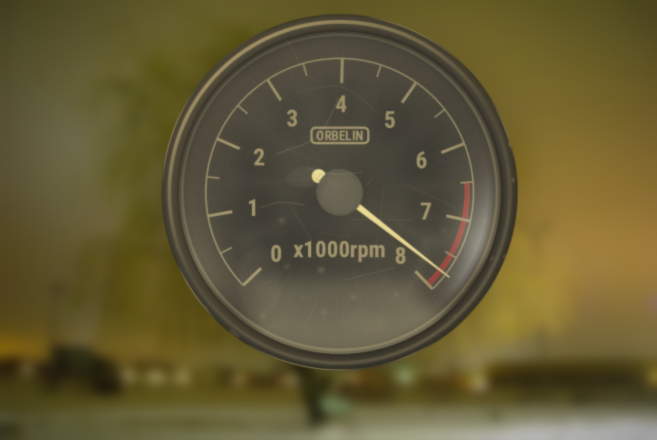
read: 7750 rpm
